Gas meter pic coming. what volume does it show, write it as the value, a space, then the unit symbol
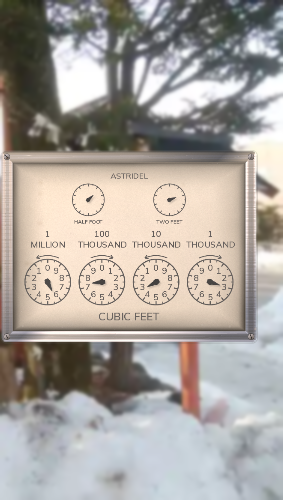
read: 573300 ft³
